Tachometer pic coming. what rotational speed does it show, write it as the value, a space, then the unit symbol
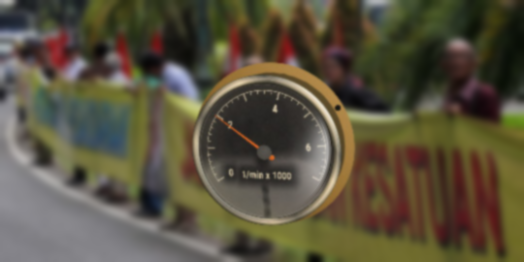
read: 2000 rpm
